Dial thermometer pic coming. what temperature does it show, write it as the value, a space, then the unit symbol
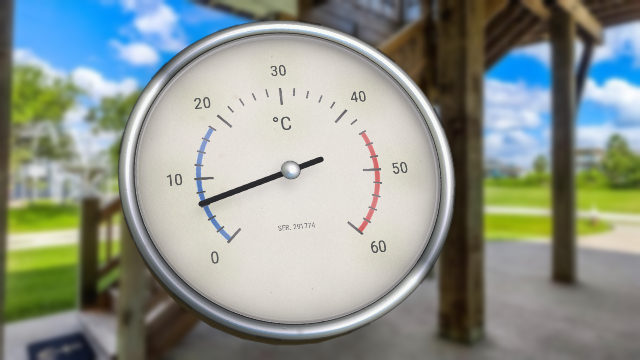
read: 6 °C
